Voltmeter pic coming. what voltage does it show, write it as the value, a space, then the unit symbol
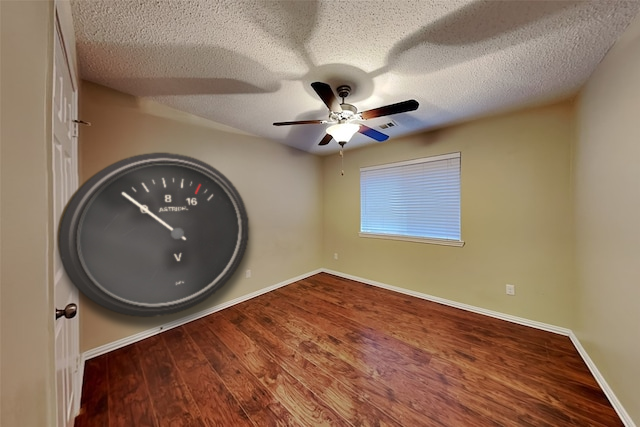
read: 0 V
